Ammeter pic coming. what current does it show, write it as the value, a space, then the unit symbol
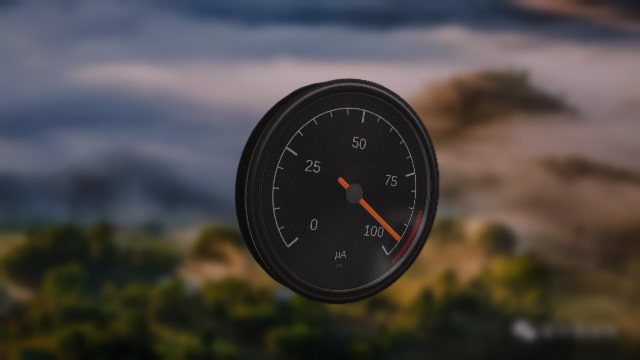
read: 95 µA
